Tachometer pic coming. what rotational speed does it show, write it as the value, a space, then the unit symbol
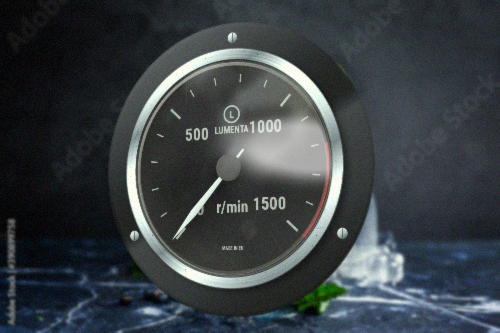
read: 0 rpm
